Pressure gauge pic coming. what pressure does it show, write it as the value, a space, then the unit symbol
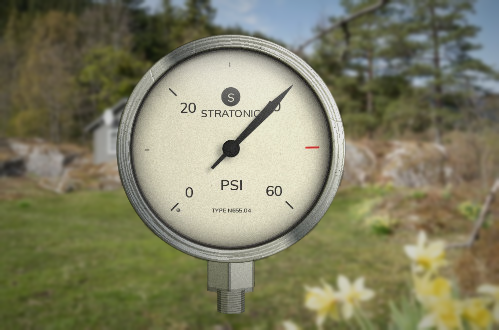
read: 40 psi
